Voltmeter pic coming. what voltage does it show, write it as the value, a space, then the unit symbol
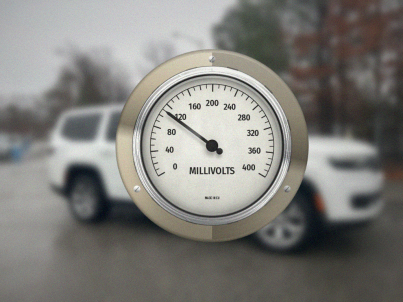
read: 110 mV
